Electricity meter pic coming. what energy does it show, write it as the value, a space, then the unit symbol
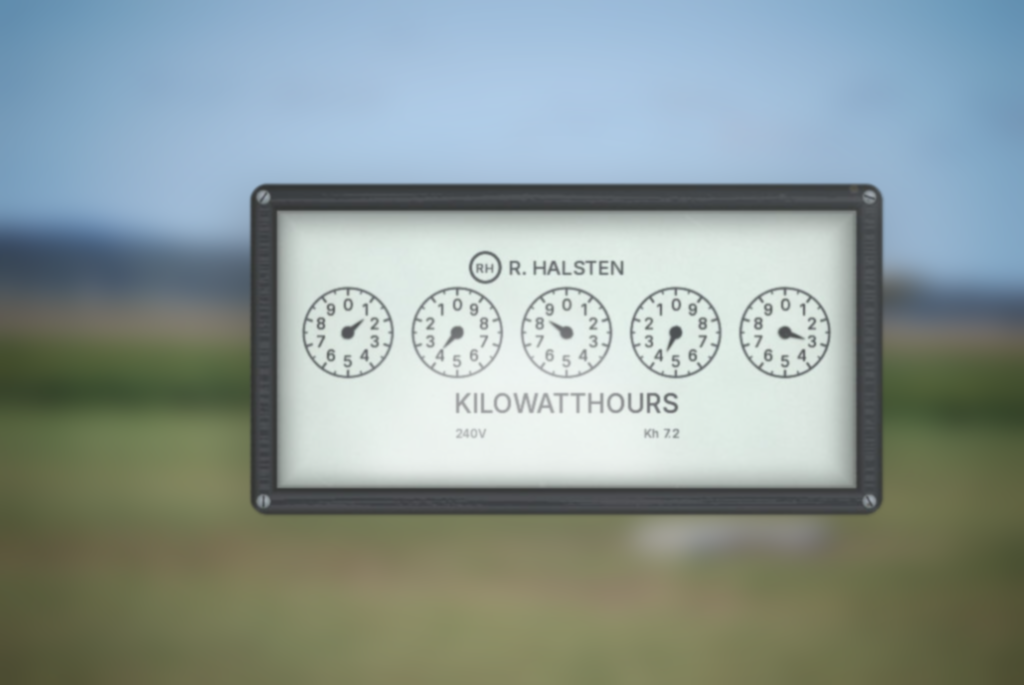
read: 13843 kWh
